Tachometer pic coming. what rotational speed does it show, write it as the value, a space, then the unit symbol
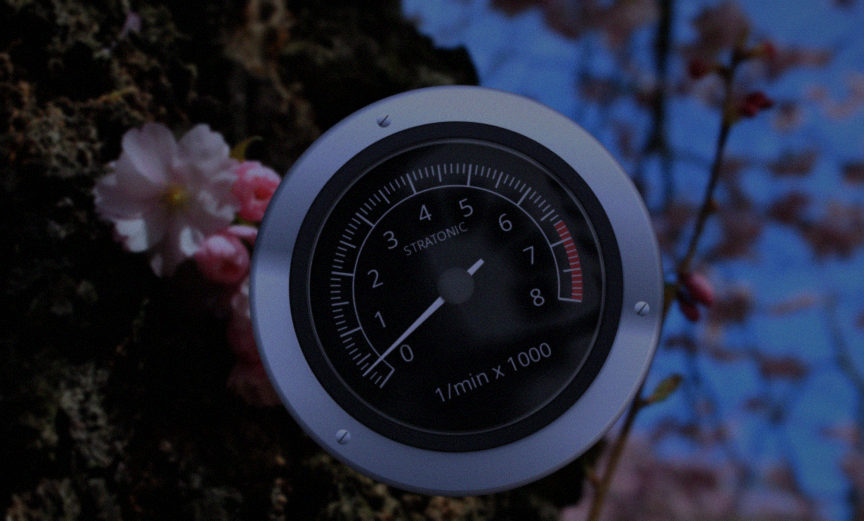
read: 300 rpm
